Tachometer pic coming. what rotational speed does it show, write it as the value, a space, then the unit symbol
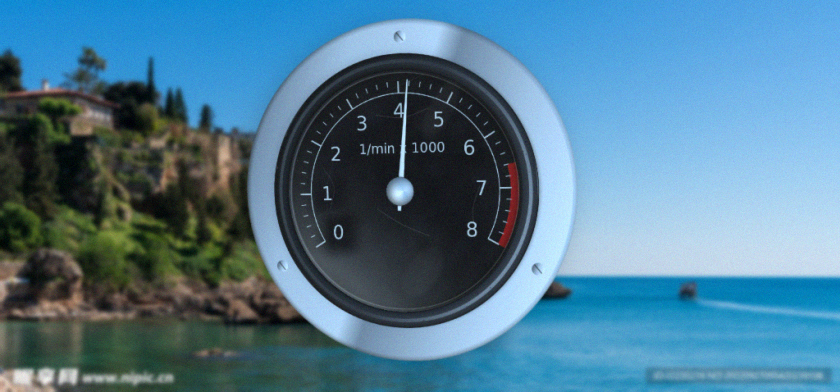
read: 4200 rpm
